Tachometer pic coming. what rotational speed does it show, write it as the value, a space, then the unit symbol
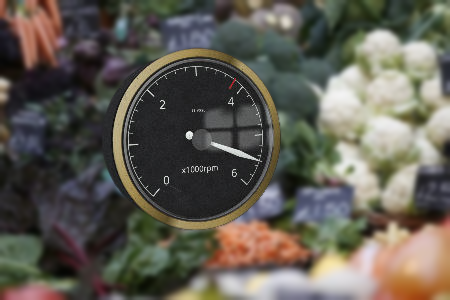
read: 5500 rpm
